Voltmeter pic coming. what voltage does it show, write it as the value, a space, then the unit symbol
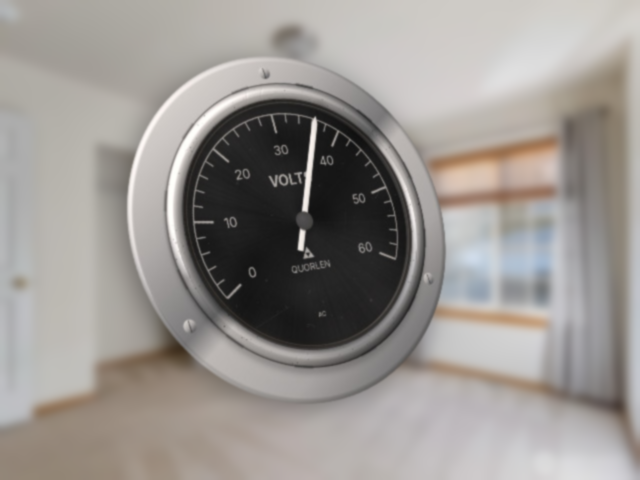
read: 36 V
